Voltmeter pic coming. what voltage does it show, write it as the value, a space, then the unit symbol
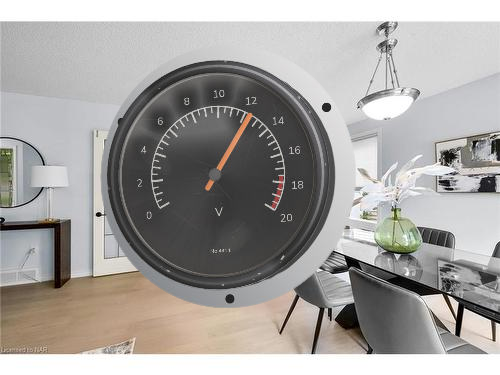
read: 12.5 V
